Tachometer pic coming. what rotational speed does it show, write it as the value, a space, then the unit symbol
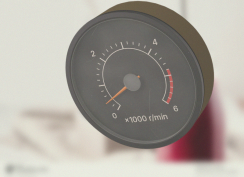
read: 400 rpm
